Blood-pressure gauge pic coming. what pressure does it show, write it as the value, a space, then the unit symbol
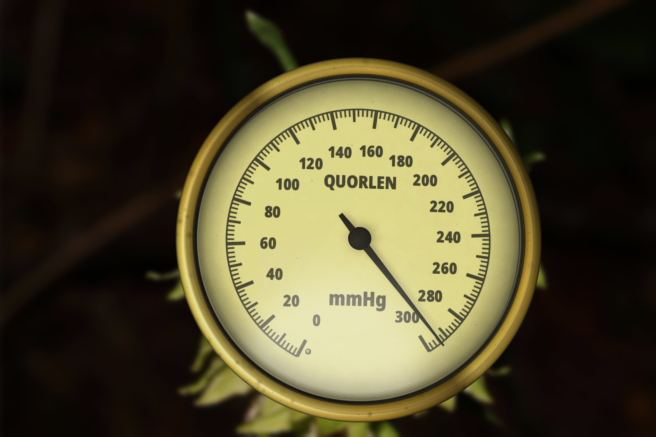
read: 294 mmHg
